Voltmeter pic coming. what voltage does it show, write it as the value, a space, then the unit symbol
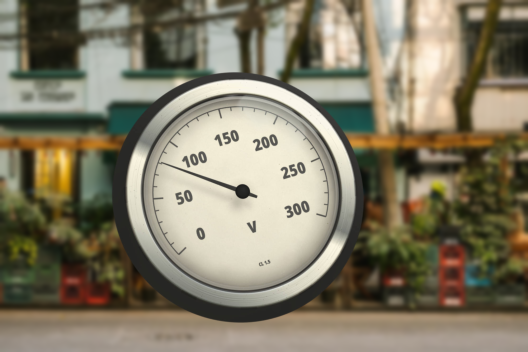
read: 80 V
